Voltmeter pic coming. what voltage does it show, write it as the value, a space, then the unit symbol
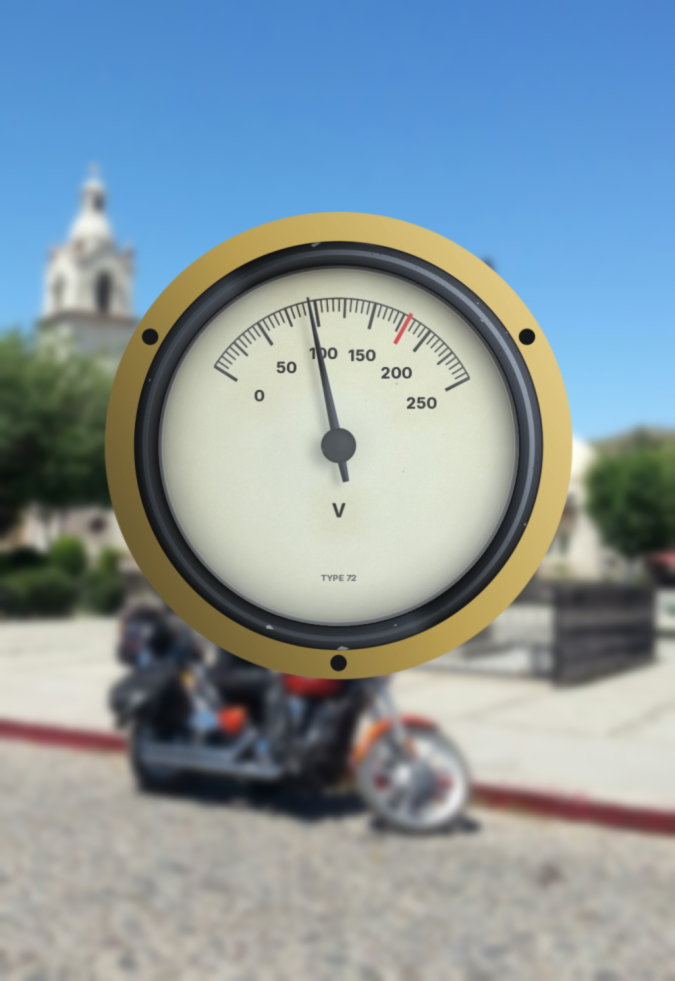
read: 95 V
